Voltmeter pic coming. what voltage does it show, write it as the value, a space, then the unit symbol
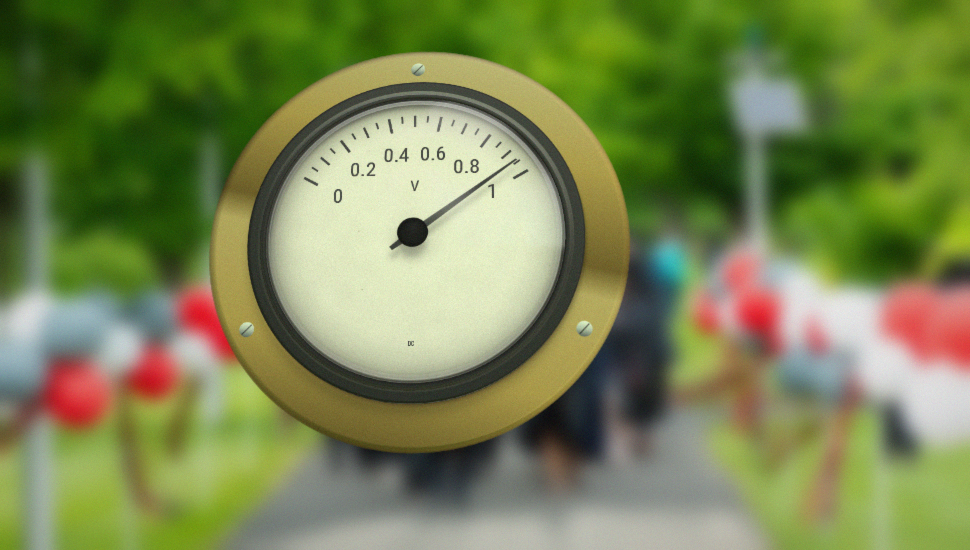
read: 0.95 V
